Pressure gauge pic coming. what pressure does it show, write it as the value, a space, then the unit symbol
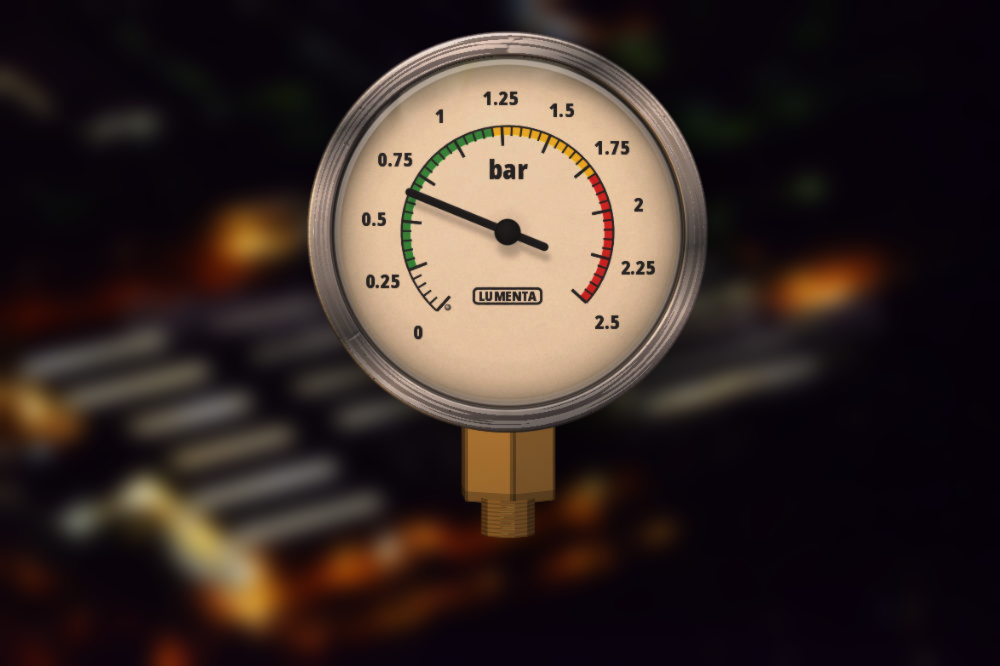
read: 0.65 bar
